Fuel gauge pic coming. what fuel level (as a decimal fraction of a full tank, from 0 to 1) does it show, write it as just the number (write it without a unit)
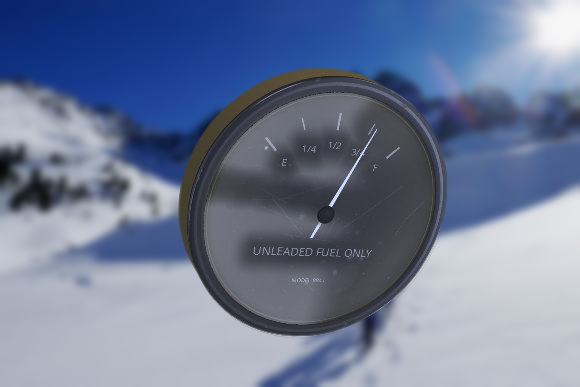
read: 0.75
